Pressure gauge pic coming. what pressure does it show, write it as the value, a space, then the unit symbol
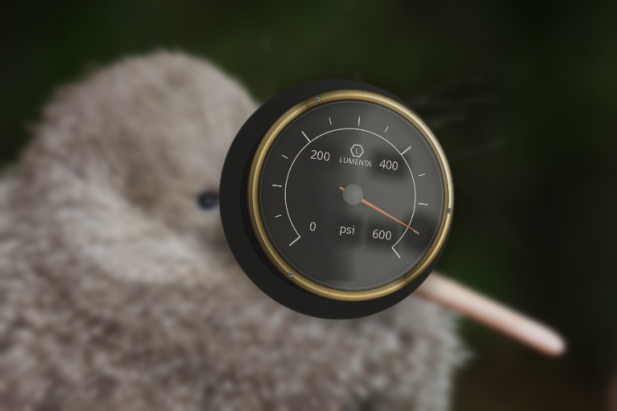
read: 550 psi
